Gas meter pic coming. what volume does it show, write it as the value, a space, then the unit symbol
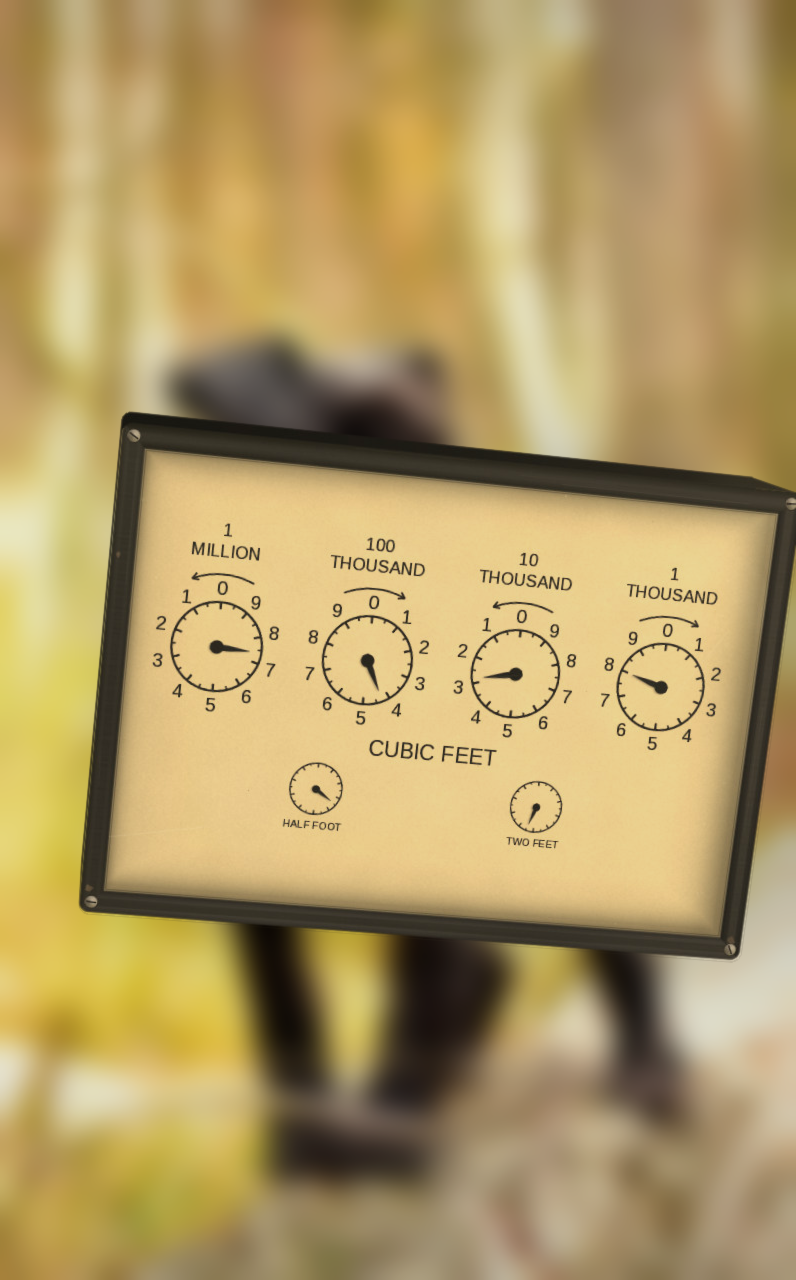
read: 742800 ft³
